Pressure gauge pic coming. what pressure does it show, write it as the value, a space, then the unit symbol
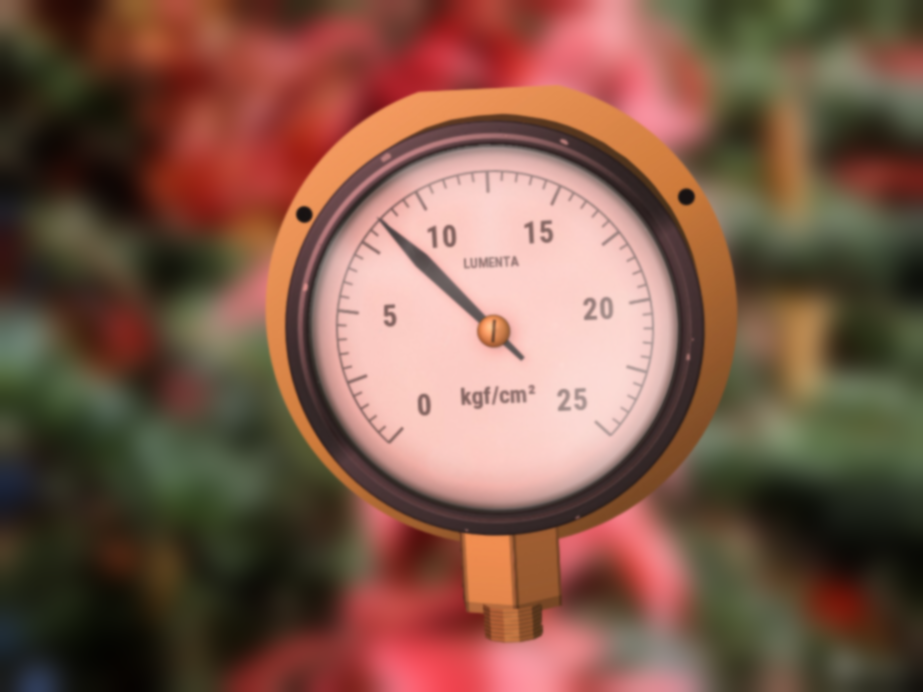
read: 8.5 kg/cm²
